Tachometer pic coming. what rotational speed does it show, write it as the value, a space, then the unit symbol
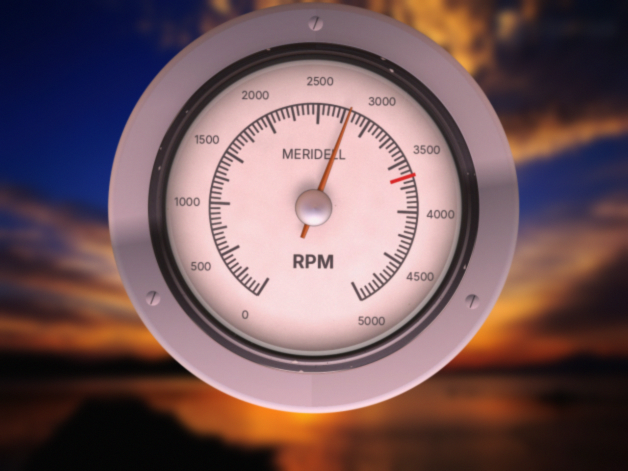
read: 2800 rpm
